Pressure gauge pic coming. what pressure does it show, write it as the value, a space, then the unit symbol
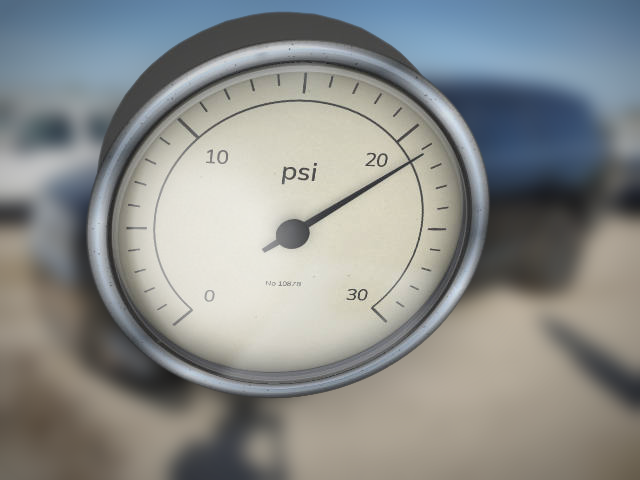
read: 21 psi
